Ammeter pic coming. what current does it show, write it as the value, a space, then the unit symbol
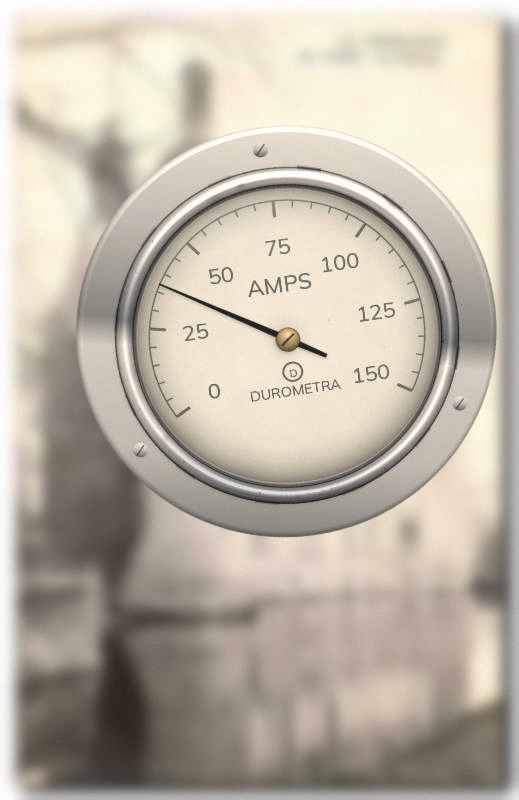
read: 37.5 A
